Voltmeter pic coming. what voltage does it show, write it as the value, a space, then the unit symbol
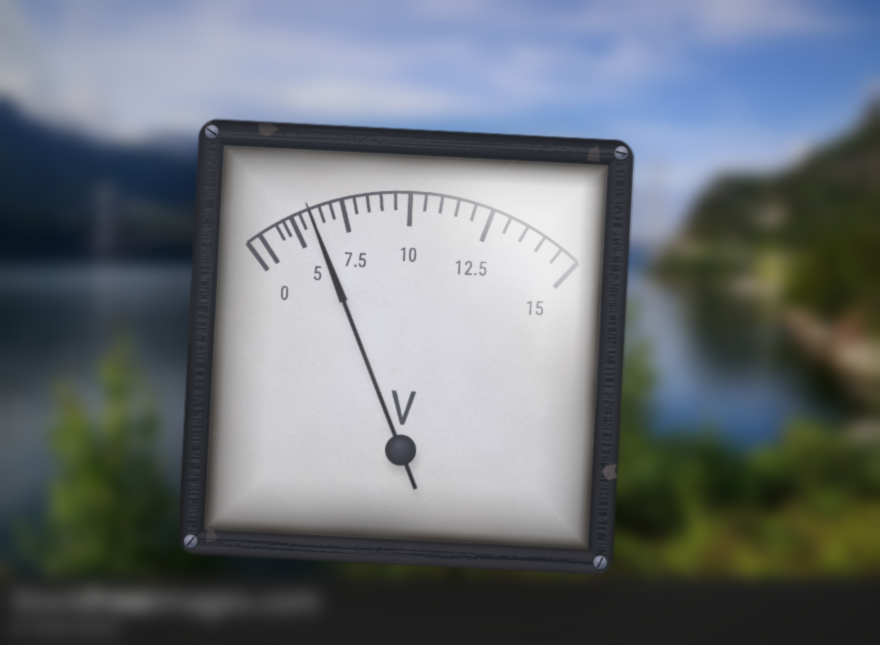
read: 6 V
